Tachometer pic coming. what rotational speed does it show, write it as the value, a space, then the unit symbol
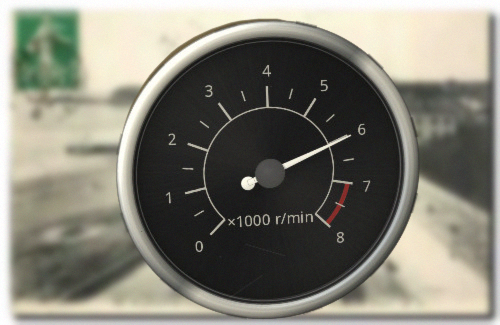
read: 6000 rpm
